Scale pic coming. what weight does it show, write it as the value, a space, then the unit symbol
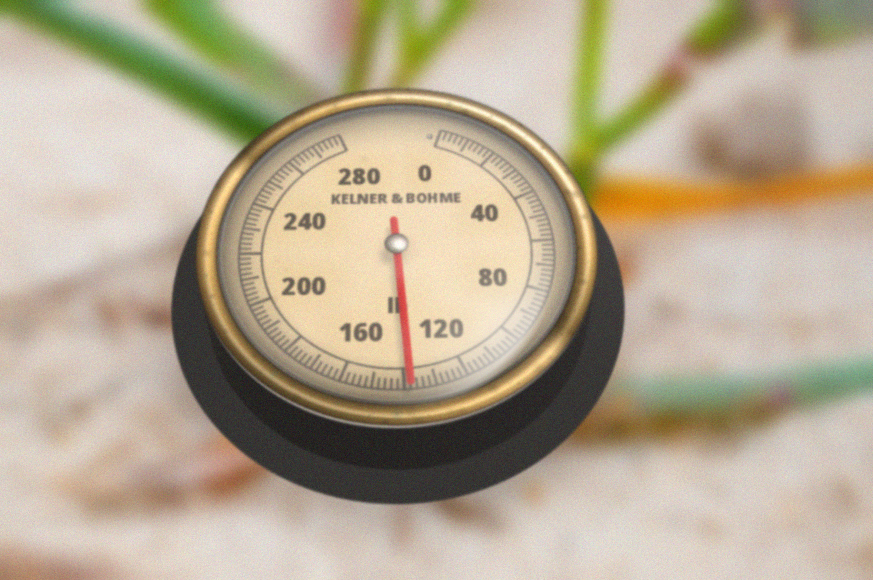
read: 138 lb
